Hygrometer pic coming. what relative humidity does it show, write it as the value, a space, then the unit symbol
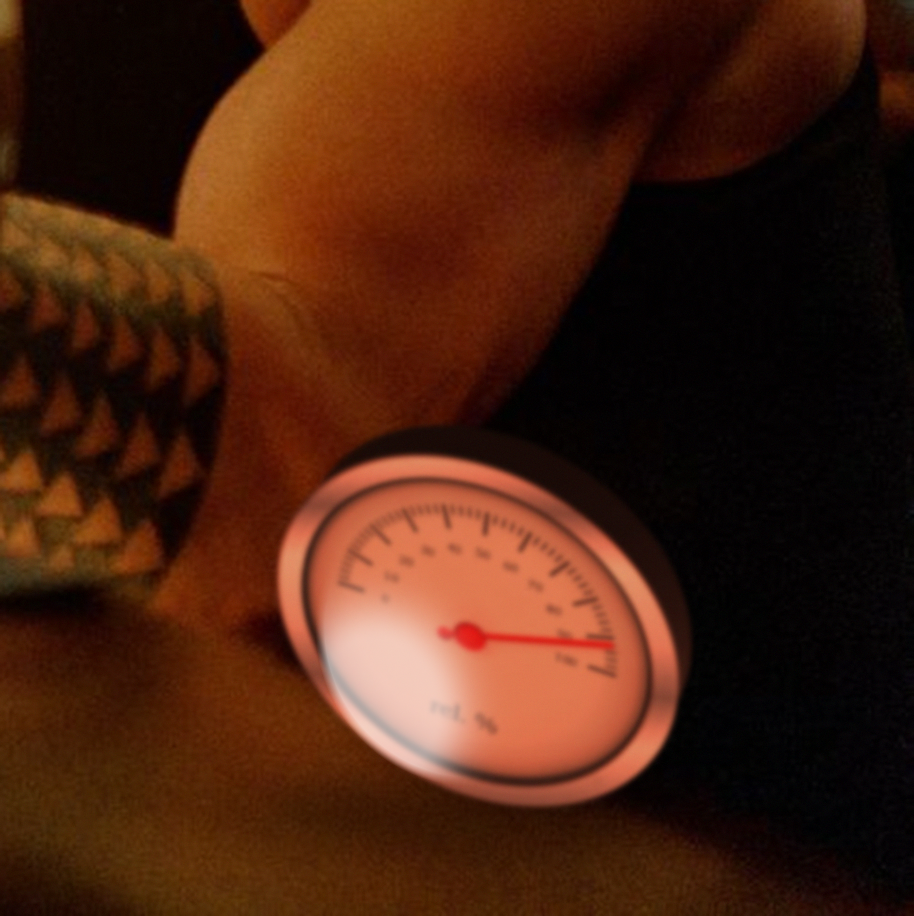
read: 90 %
